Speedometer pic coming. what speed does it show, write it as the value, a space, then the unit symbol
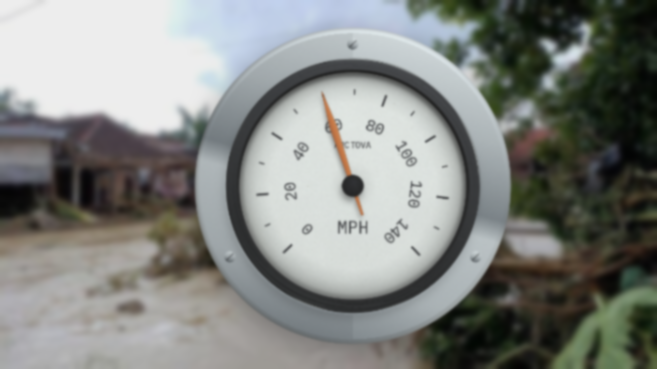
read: 60 mph
